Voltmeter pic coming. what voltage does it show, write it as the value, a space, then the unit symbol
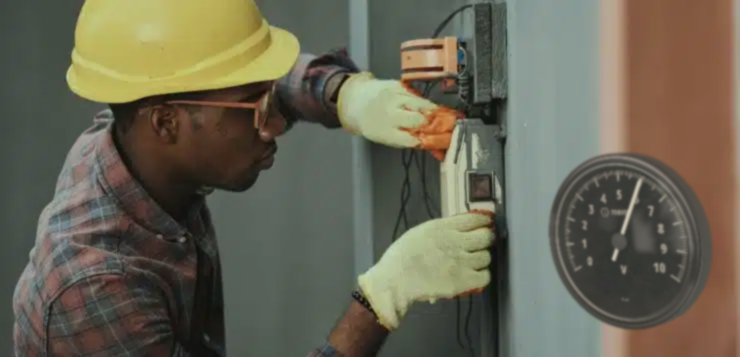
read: 6 V
